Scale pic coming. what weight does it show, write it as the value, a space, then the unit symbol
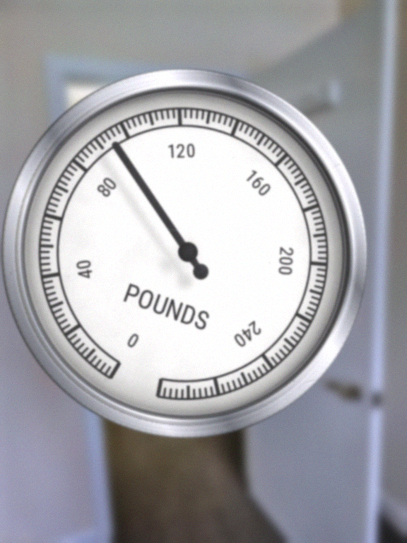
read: 94 lb
